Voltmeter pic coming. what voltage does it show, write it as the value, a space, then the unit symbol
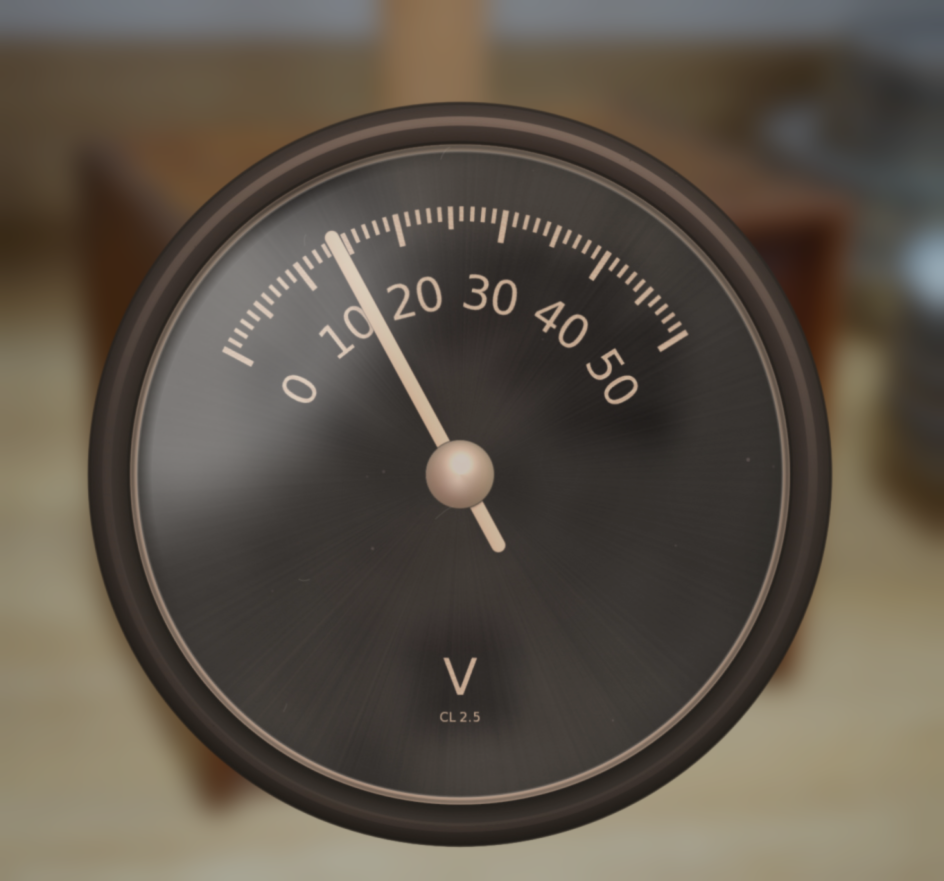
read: 14 V
